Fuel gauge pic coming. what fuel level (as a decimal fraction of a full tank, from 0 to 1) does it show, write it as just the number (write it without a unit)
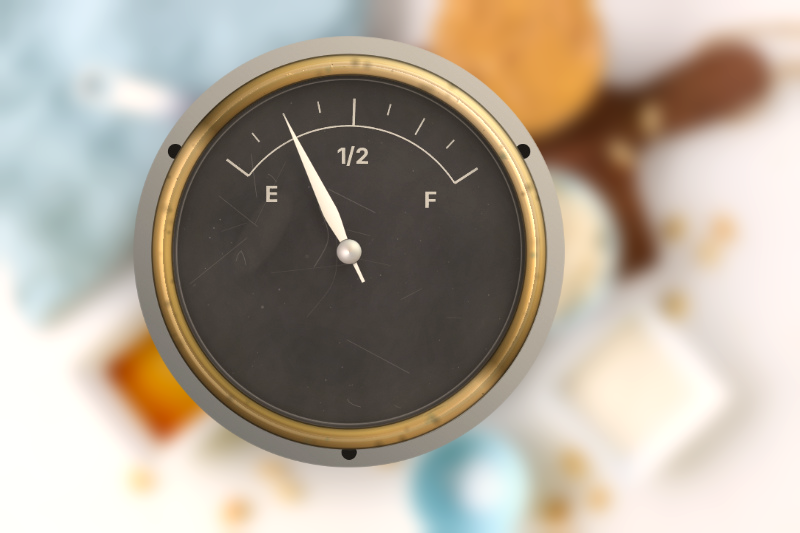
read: 0.25
